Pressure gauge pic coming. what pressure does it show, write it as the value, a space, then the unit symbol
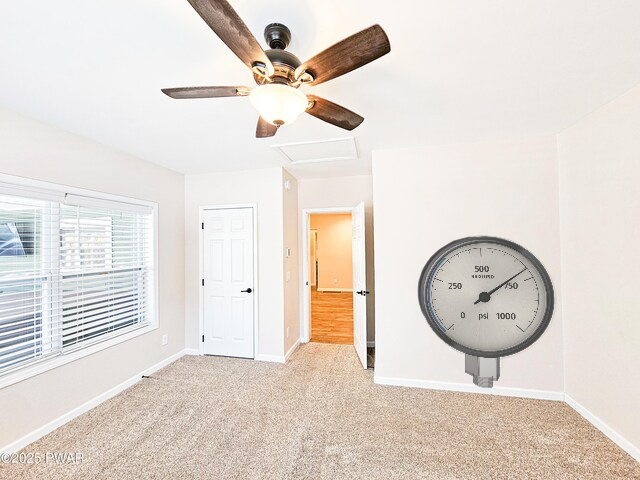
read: 700 psi
